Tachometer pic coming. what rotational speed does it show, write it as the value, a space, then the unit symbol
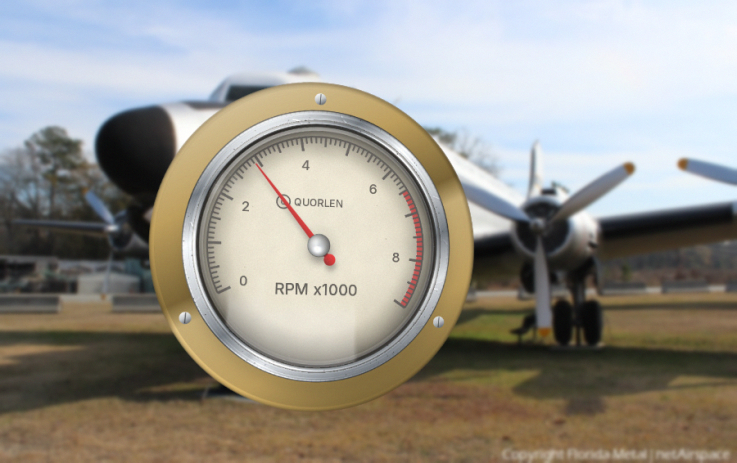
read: 2900 rpm
